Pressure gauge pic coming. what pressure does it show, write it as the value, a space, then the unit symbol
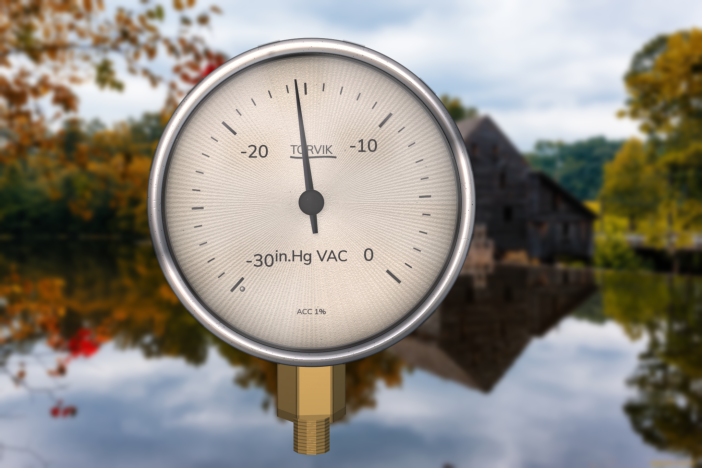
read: -15.5 inHg
